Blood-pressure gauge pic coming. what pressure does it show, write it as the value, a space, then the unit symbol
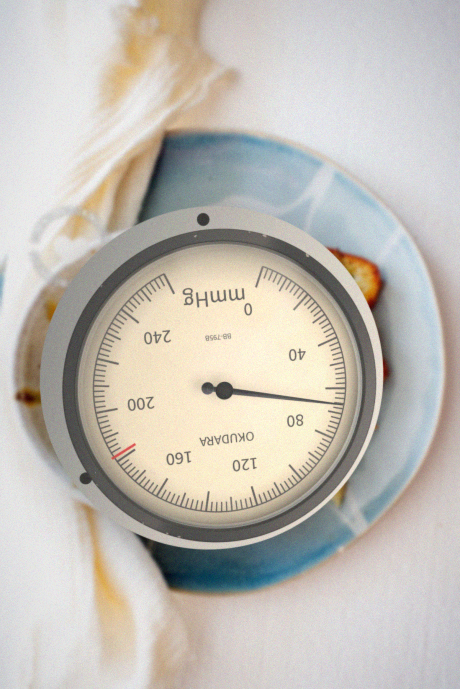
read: 66 mmHg
